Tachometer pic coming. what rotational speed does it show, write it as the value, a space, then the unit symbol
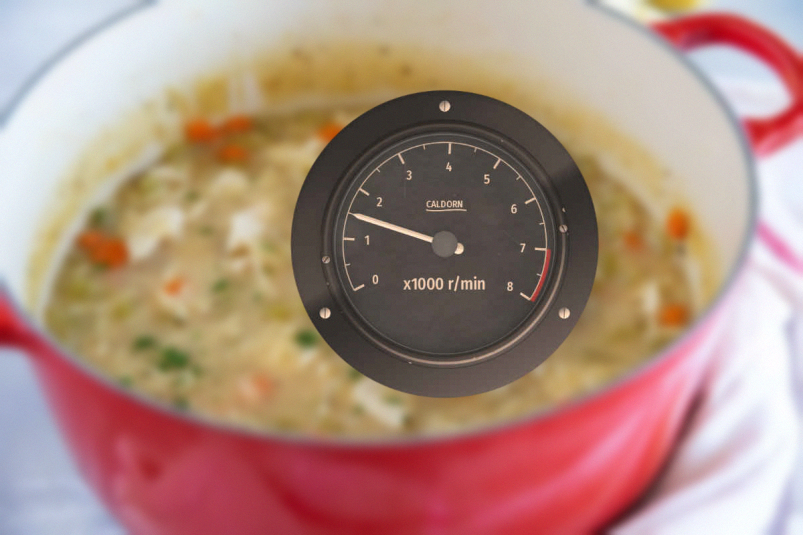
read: 1500 rpm
